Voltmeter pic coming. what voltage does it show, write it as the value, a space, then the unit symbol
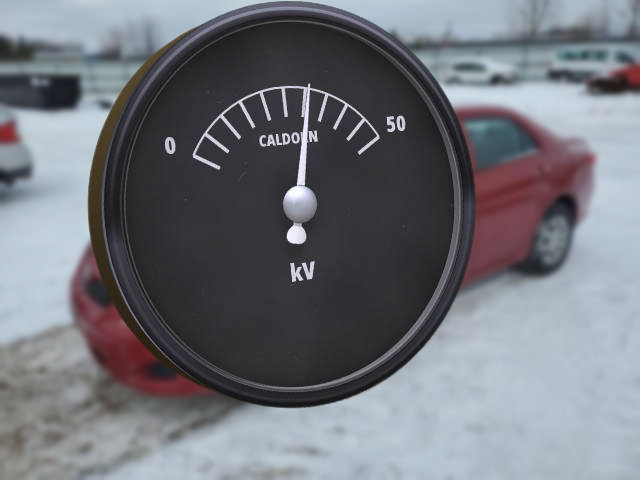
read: 30 kV
